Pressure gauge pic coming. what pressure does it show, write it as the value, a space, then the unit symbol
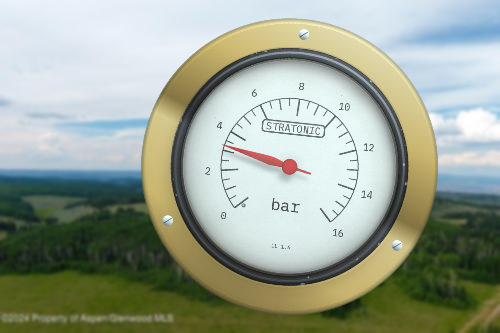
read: 3.25 bar
